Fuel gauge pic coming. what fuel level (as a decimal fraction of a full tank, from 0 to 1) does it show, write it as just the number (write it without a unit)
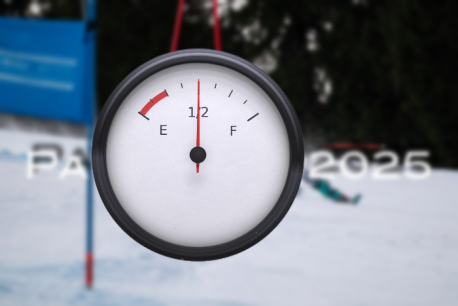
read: 0.5
